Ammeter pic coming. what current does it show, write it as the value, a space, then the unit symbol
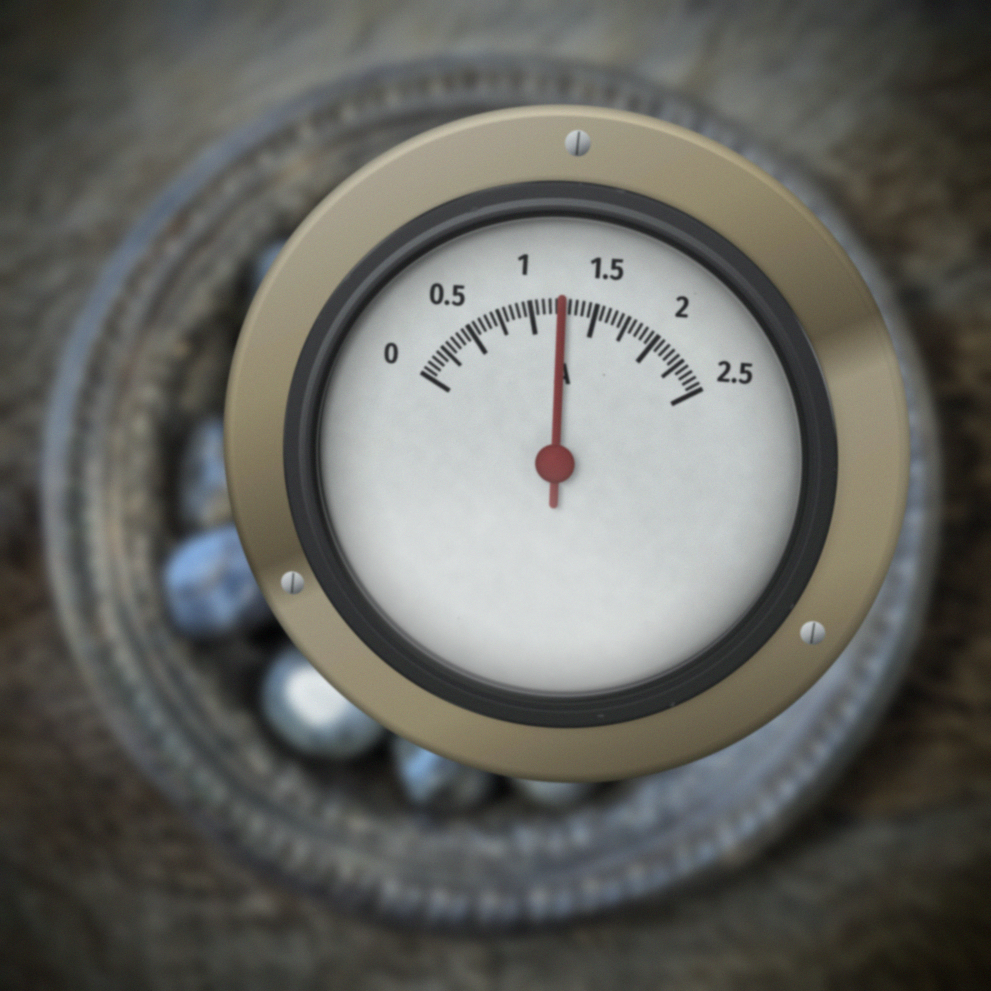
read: 1.25 A
